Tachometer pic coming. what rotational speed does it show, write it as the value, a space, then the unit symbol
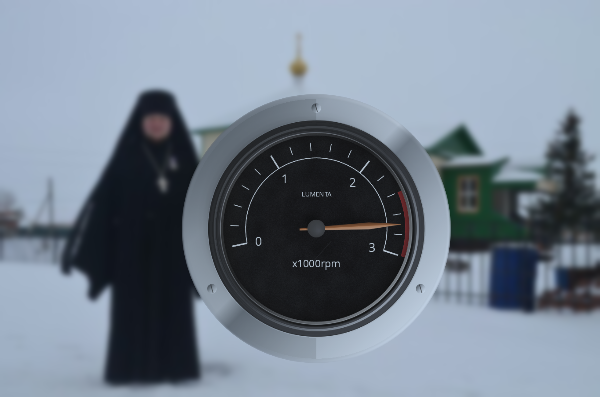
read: 2700 rpm
